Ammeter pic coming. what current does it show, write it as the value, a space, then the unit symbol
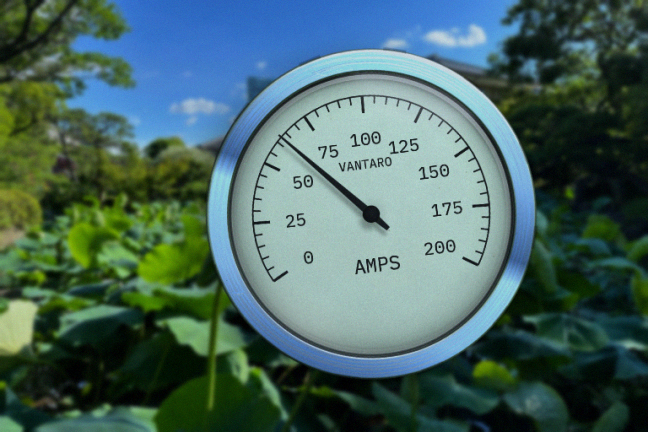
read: 62.5 A
